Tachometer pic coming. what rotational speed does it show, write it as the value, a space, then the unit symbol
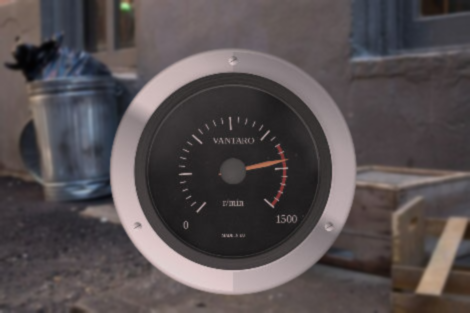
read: 1200 rpm
